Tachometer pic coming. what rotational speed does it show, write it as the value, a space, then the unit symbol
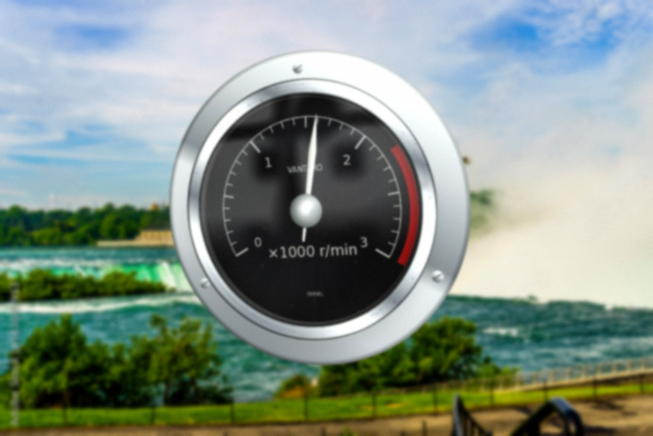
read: 1600 rpm
